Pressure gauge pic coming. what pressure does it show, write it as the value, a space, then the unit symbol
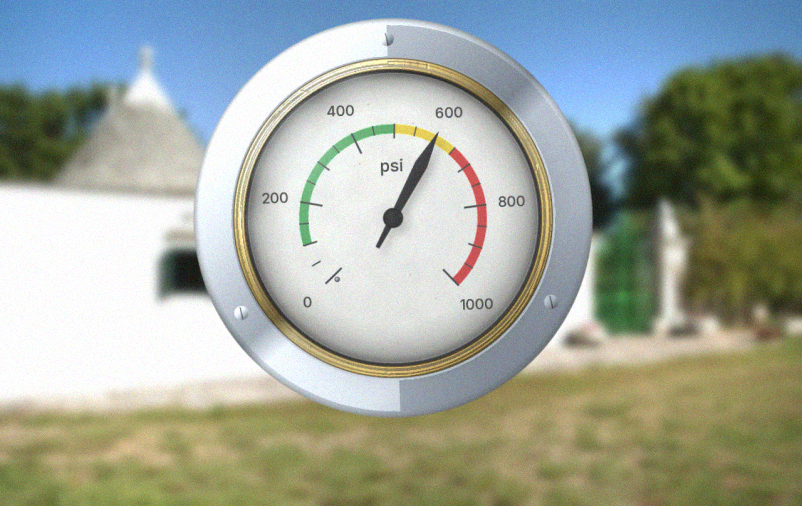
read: 600 psi
